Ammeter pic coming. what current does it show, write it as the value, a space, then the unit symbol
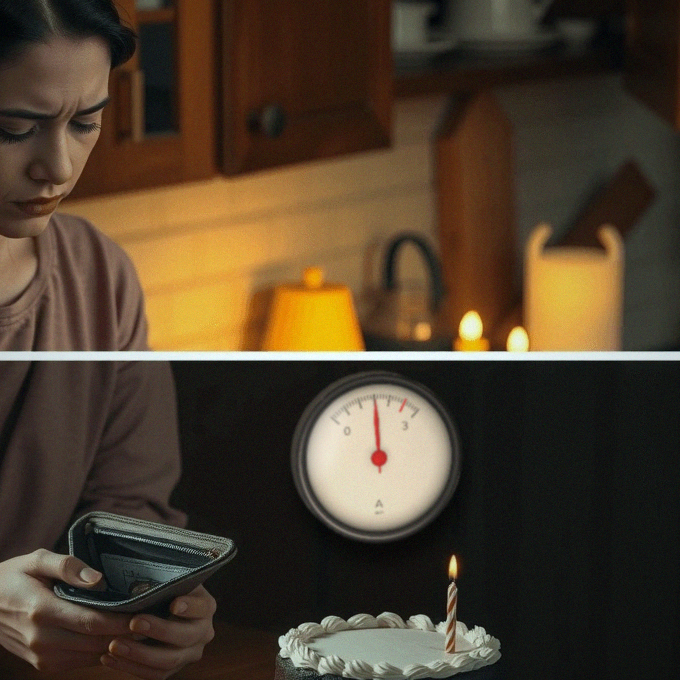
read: 1.5 A
